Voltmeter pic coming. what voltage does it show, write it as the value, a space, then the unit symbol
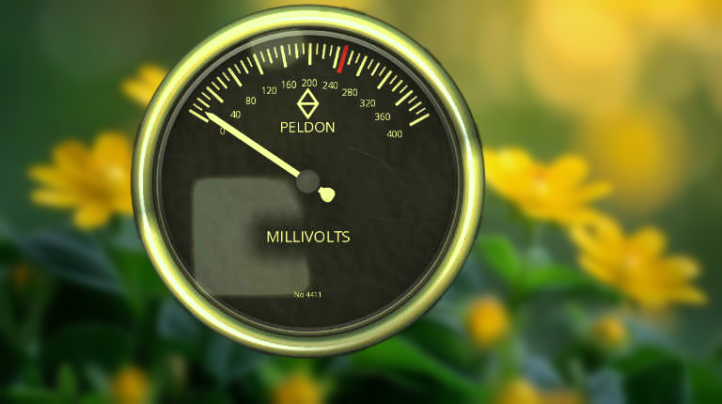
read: 10 mV
